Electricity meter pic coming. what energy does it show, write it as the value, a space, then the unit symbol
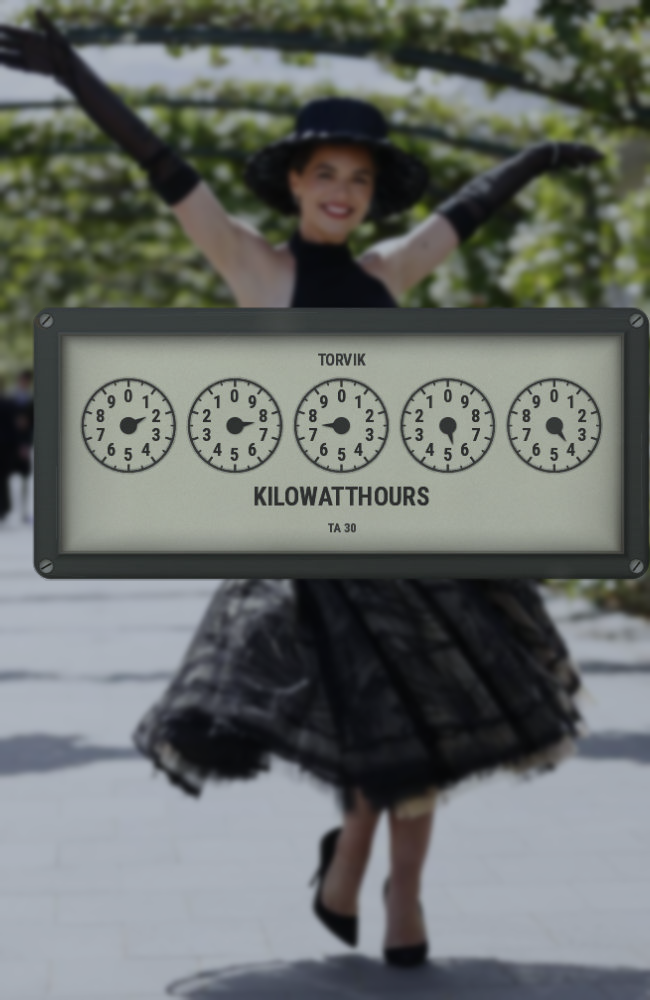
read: 17754 kWh
